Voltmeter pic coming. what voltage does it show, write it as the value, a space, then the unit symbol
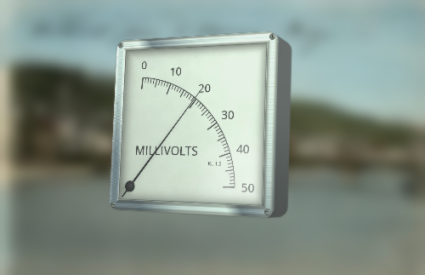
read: 20 mV
